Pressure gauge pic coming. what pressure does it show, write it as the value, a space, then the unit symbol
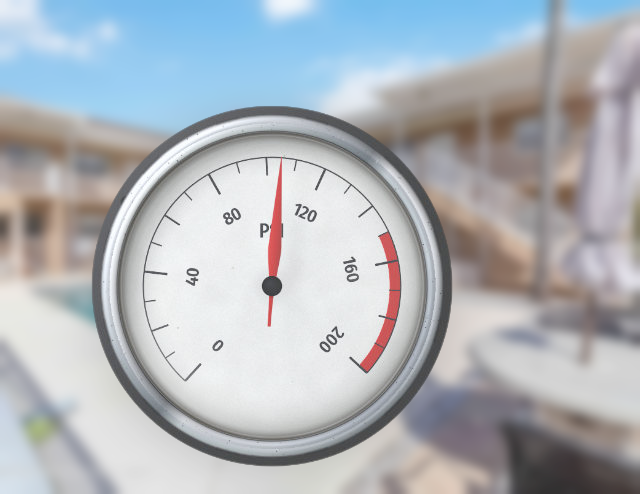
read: 105 psi
